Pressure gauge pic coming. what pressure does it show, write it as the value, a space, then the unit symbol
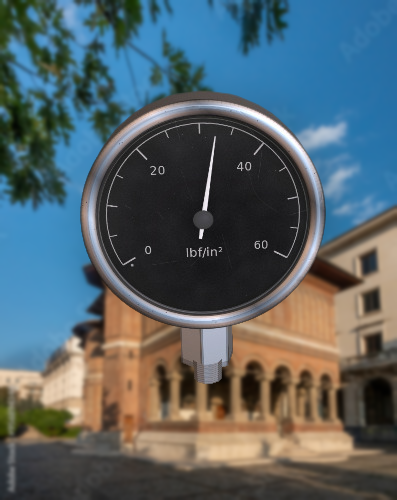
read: 32.5 psi
